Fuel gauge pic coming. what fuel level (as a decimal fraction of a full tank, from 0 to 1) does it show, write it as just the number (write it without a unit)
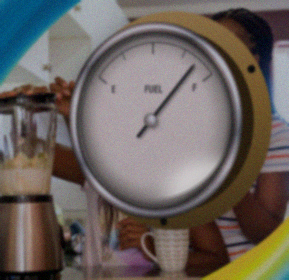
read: 0.875
